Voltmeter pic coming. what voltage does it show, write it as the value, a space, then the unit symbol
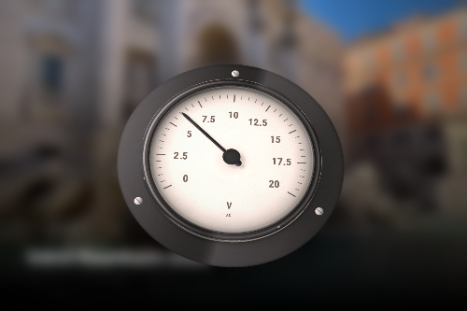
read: 6 V
